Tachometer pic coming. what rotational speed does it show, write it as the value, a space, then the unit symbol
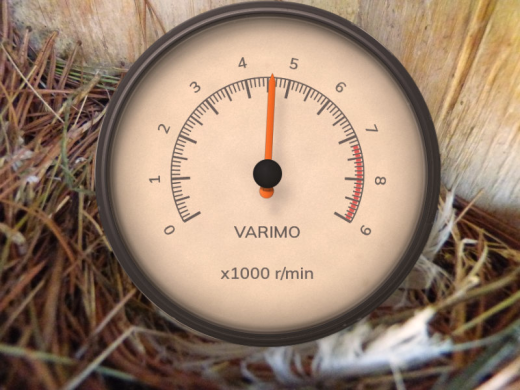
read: 4600 rpm
